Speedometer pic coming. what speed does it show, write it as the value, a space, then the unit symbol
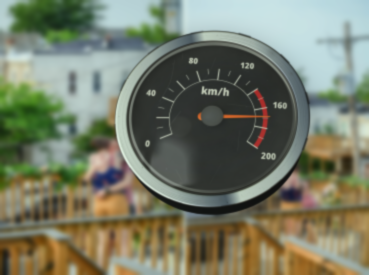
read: 170 km/h
